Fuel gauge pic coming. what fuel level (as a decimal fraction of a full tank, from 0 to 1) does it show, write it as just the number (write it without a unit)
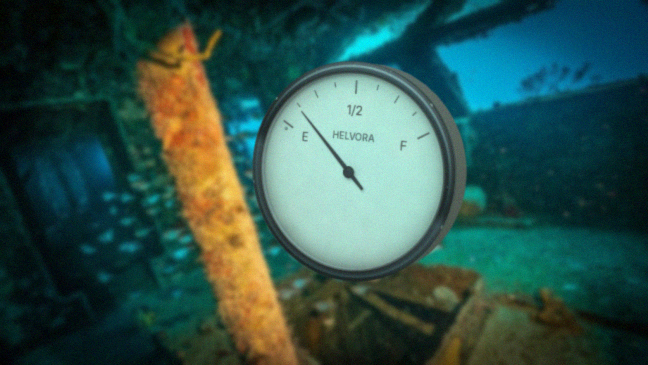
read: 0.125
